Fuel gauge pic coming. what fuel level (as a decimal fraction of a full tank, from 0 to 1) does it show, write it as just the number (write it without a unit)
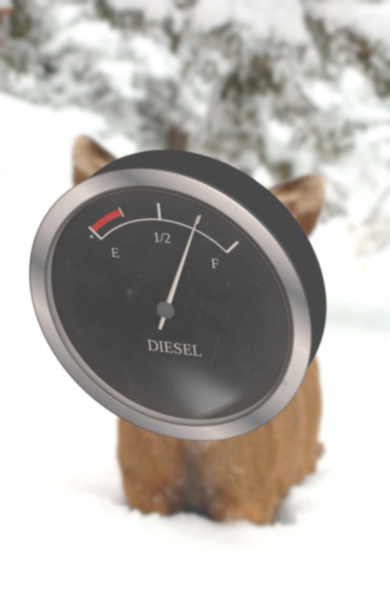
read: 0.75
